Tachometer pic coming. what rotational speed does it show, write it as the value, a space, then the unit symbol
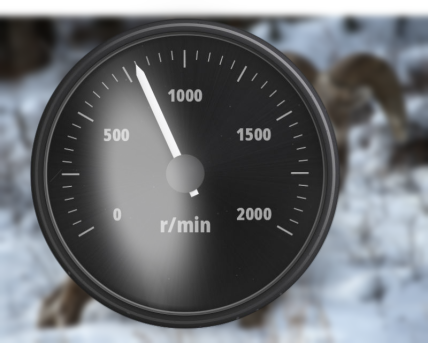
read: 800 rpm
